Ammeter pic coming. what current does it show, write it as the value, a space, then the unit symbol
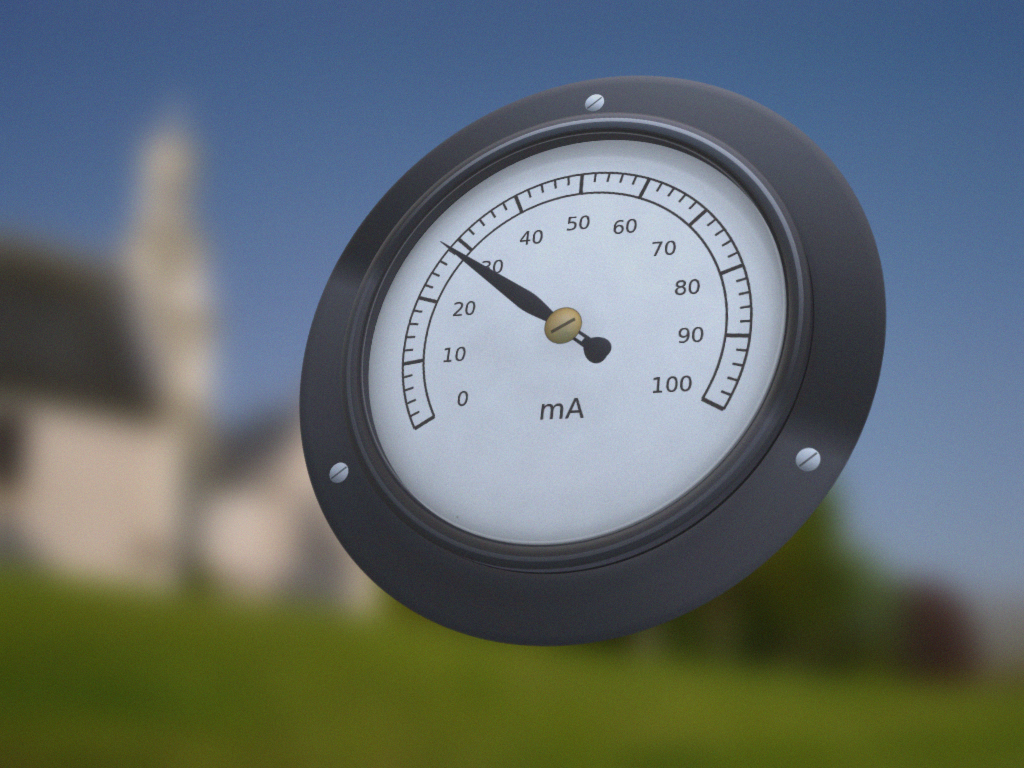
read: 28 mA
